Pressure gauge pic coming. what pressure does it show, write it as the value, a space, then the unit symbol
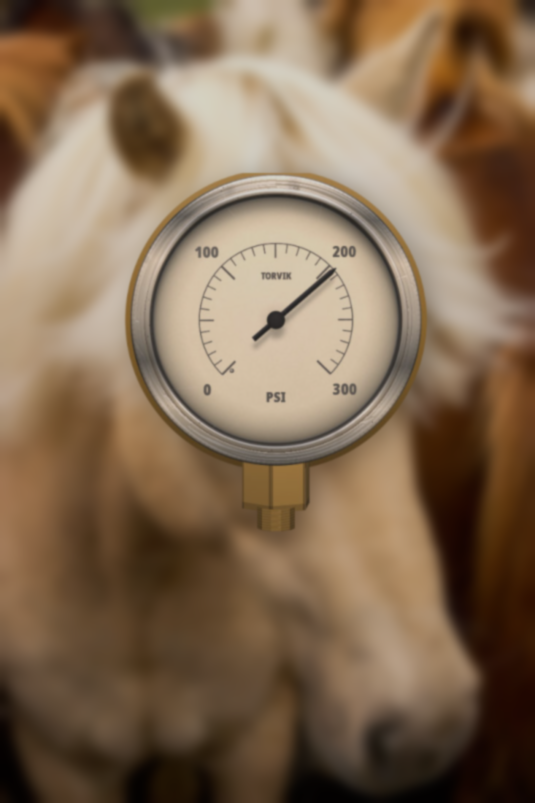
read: 205 psi
